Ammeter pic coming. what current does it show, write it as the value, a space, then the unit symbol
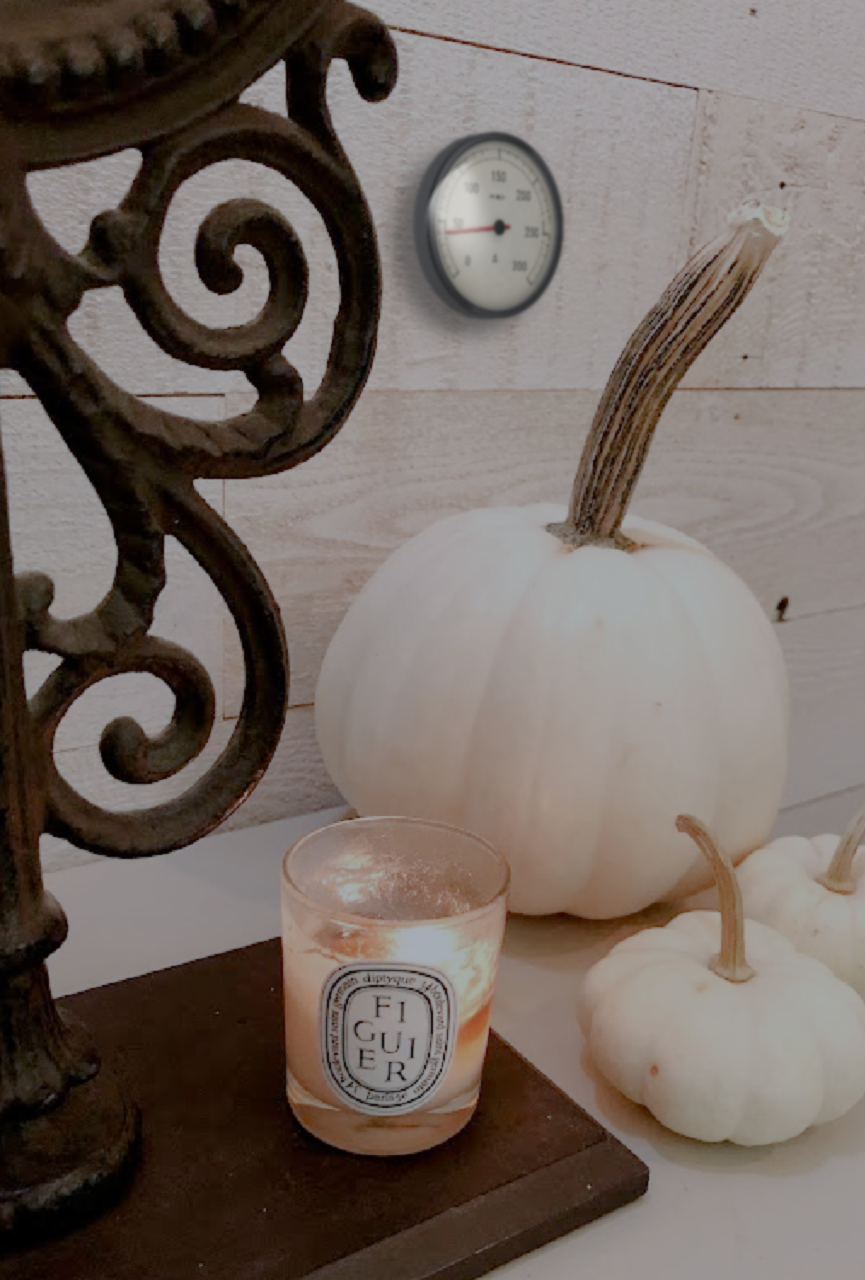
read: 40 A
